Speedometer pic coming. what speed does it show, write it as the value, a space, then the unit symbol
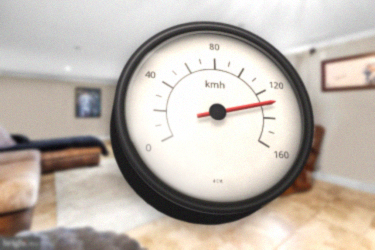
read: 130 km/h
